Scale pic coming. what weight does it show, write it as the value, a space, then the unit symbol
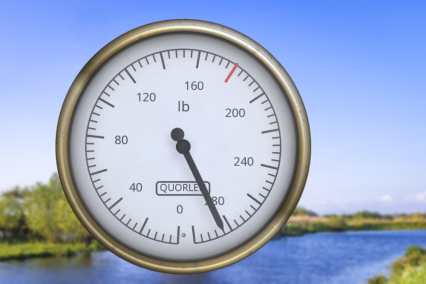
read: 284 lb
